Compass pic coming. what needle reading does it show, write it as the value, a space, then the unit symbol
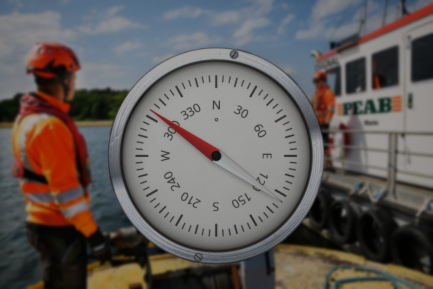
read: 305 °
